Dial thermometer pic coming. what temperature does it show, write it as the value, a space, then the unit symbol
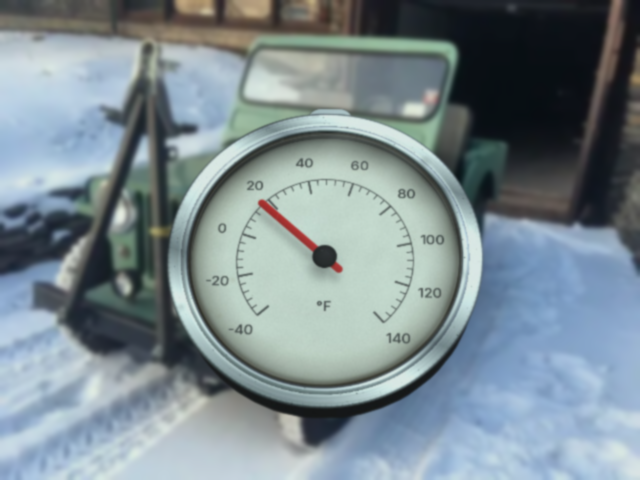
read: 16 °F
